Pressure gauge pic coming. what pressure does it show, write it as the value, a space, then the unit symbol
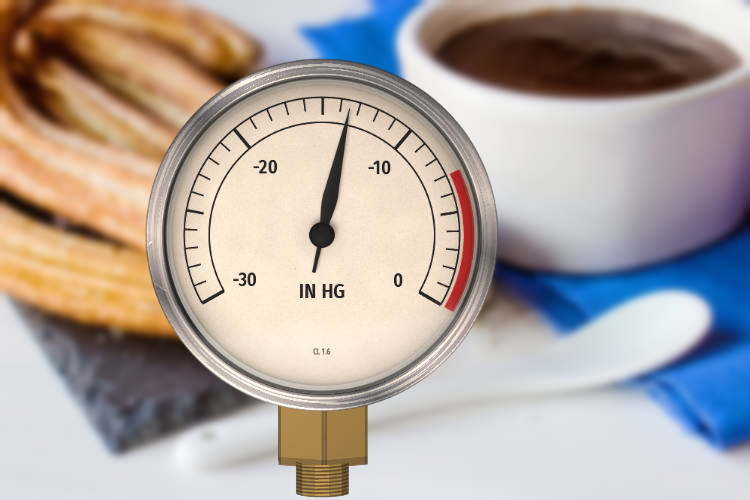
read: -13.5 inHg
